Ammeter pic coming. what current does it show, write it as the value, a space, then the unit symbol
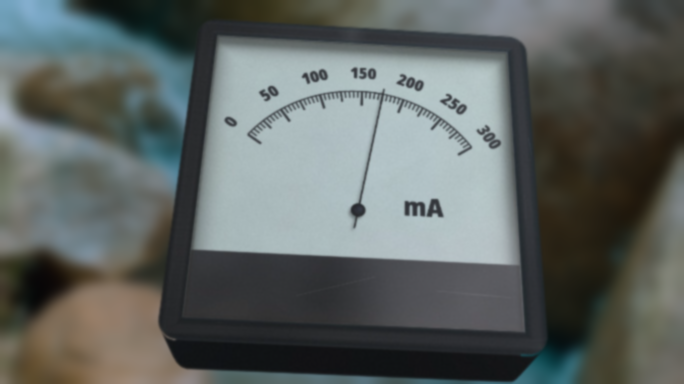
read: 175 mA
